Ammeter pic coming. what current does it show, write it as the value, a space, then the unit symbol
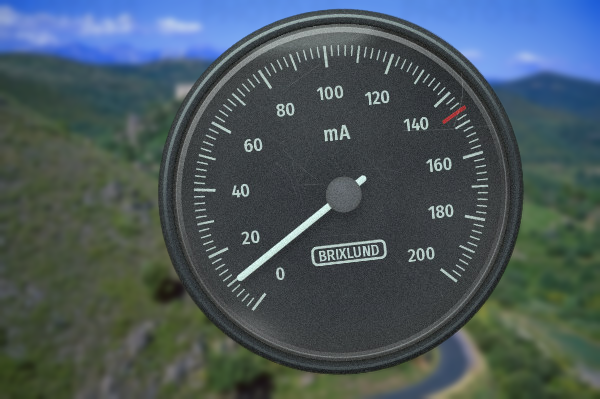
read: 10 mA
